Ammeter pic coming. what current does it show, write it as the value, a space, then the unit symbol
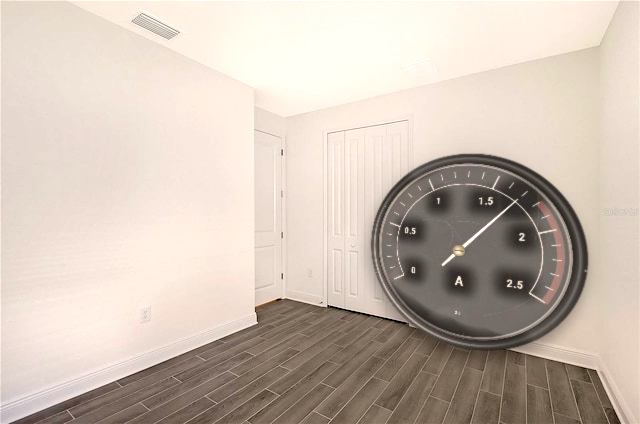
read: 1.7 A
